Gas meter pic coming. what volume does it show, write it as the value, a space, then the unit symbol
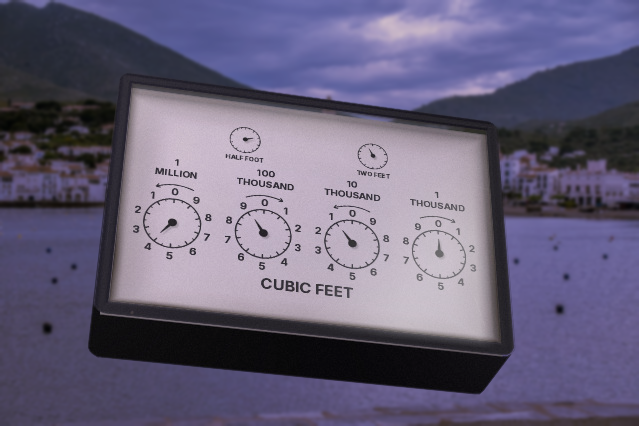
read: 391000 ft³
